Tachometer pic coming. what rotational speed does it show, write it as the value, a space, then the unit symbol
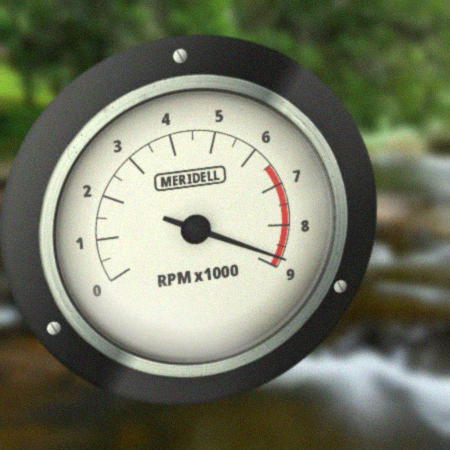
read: 8750 rpm
